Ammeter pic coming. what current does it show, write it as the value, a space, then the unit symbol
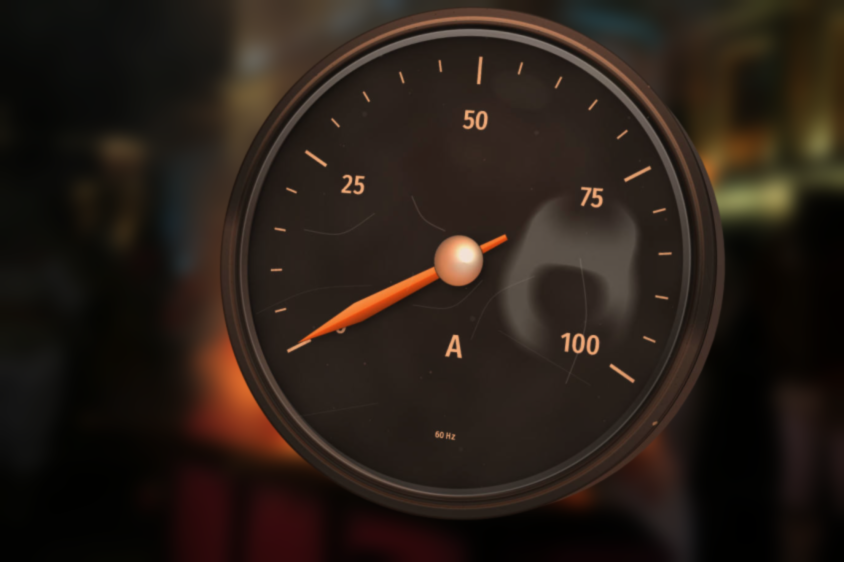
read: 0 A
